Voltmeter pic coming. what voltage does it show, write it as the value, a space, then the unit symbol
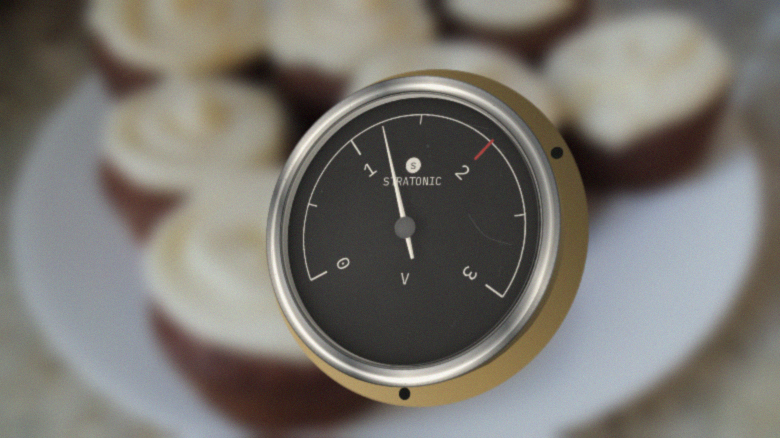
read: 1.25 V
